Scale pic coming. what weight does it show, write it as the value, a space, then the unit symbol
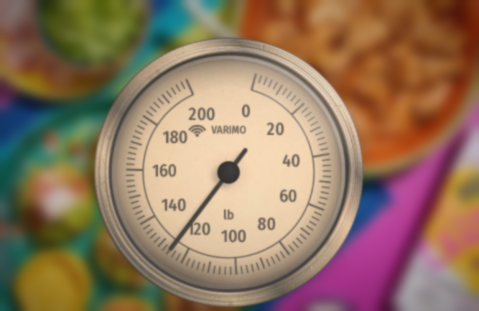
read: 126 lb
